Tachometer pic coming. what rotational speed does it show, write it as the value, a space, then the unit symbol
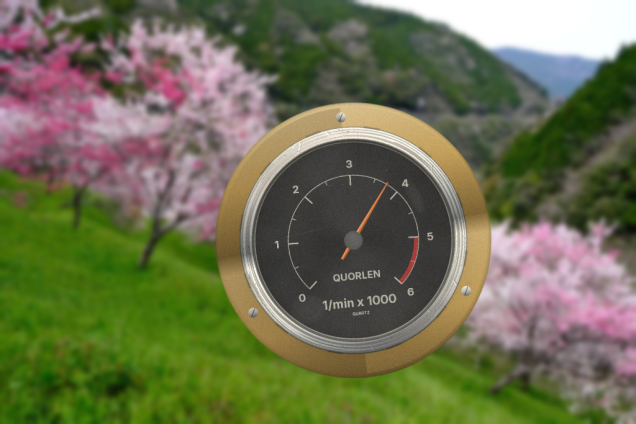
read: 3750 rpm
